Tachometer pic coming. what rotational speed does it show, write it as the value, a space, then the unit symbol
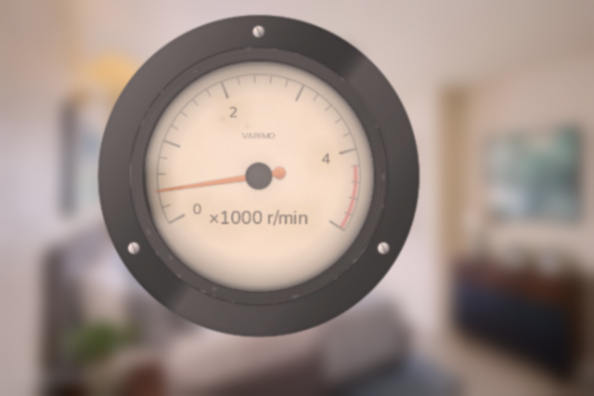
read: 400 rpm
